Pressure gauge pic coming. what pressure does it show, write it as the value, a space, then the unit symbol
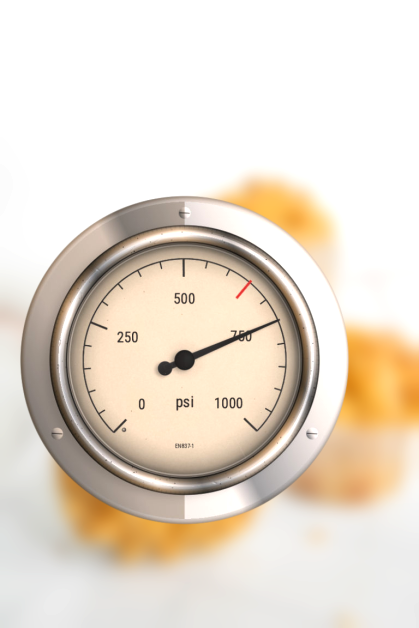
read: 750 psi
